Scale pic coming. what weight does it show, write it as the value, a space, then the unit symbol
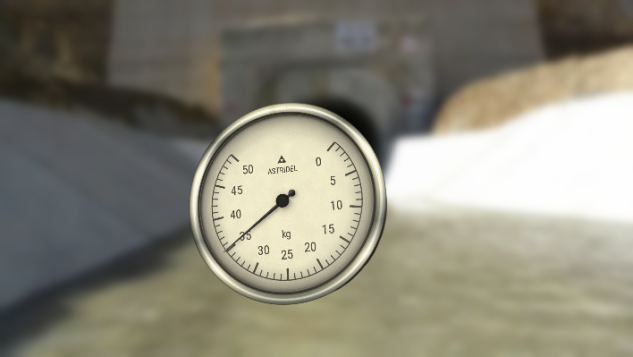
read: 35 kg
